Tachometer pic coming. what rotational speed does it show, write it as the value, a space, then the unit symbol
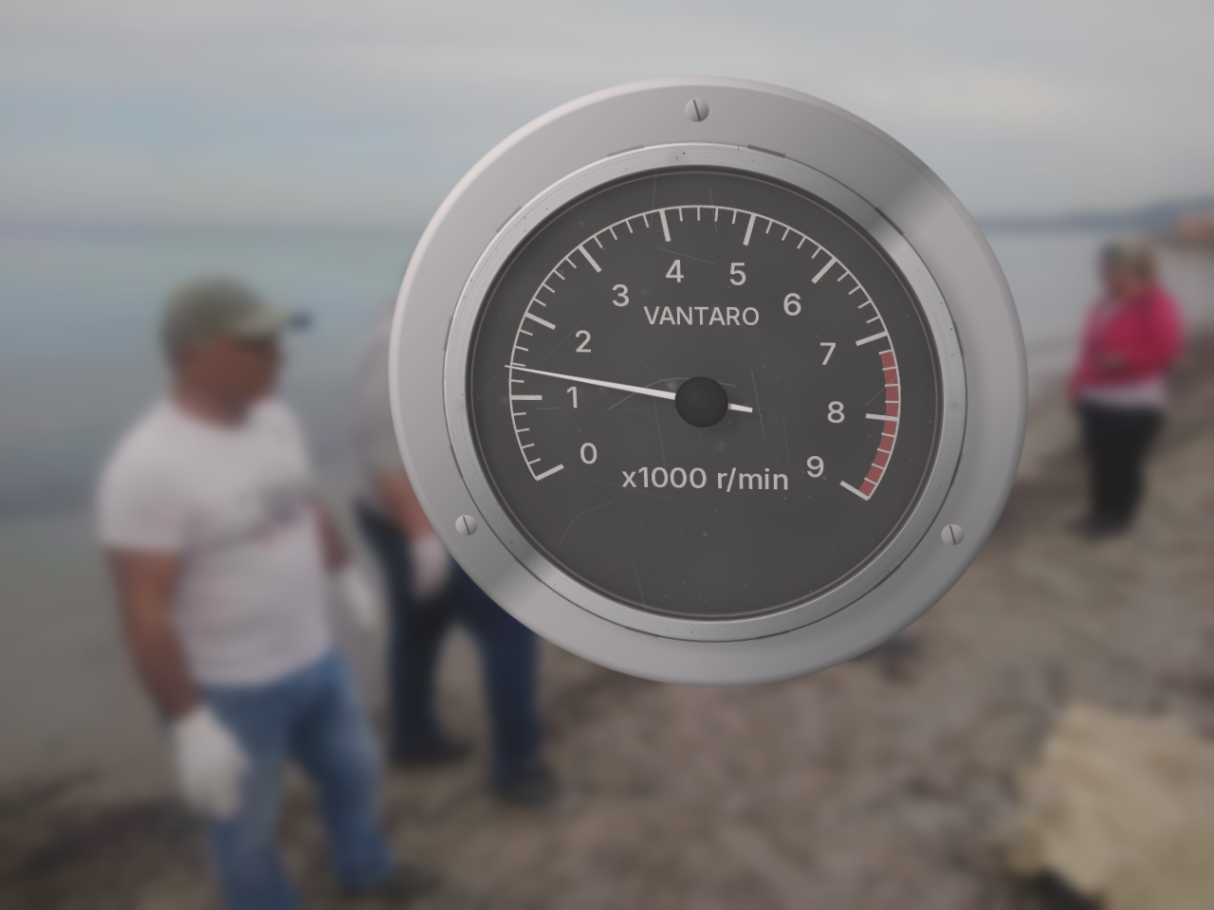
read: 1400 rpm
